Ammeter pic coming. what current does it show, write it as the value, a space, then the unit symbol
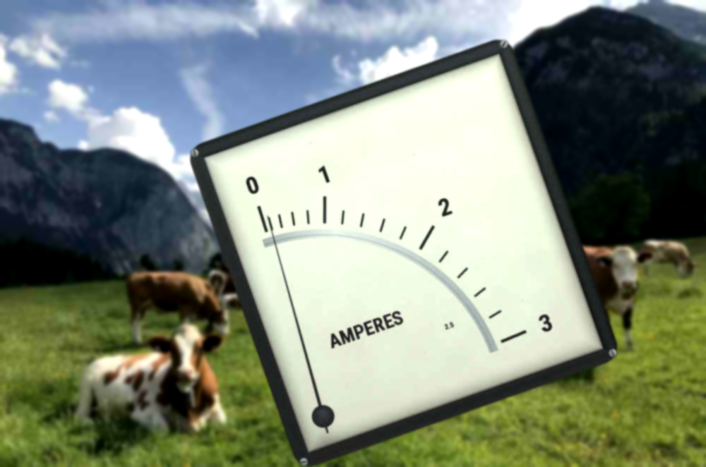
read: 0.2 A
